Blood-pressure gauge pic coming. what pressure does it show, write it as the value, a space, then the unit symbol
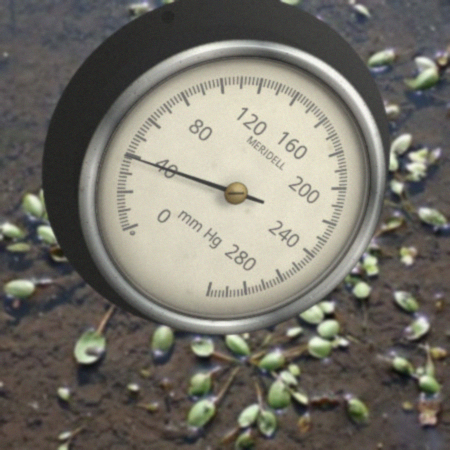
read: 40 mmHg
